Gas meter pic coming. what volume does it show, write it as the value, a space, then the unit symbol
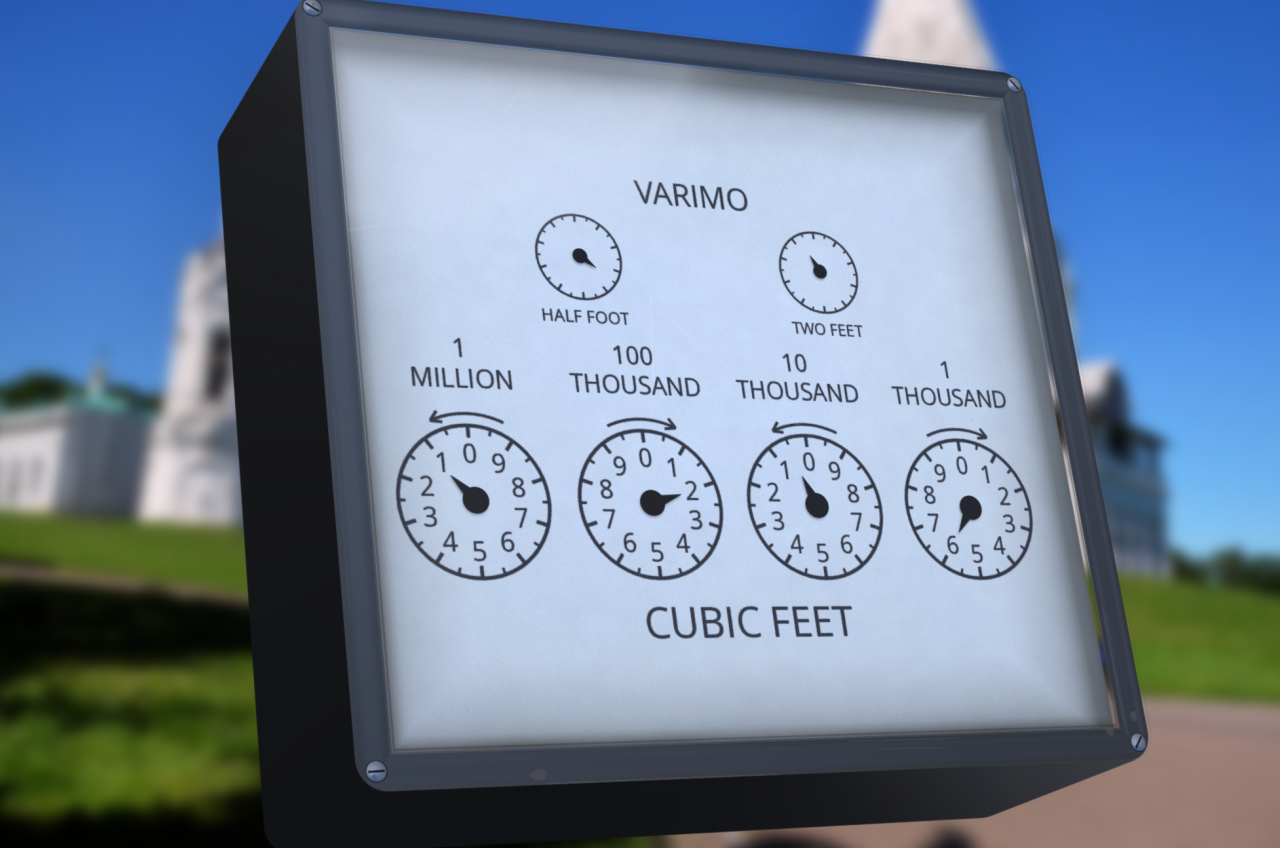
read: 120600 ft³
